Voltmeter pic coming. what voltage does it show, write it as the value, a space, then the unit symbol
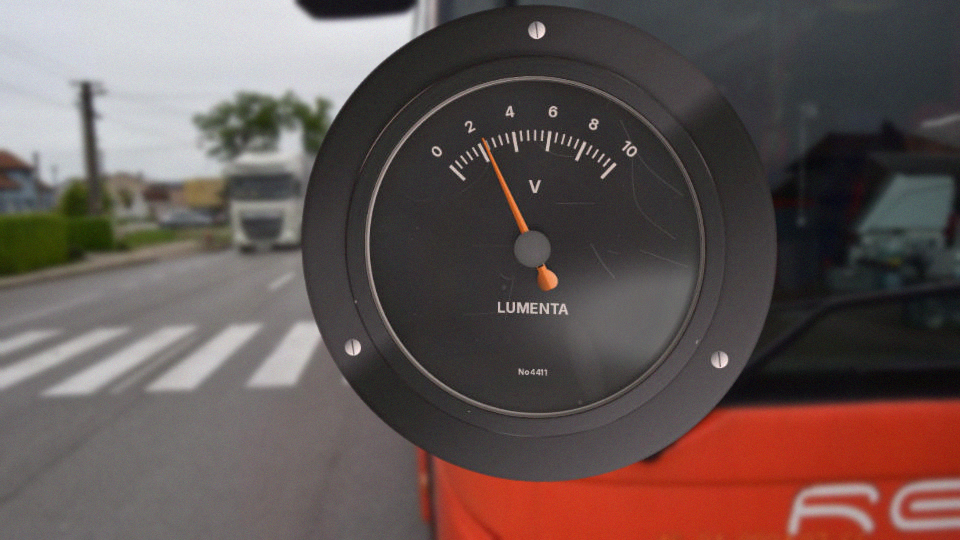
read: 2.4 V
